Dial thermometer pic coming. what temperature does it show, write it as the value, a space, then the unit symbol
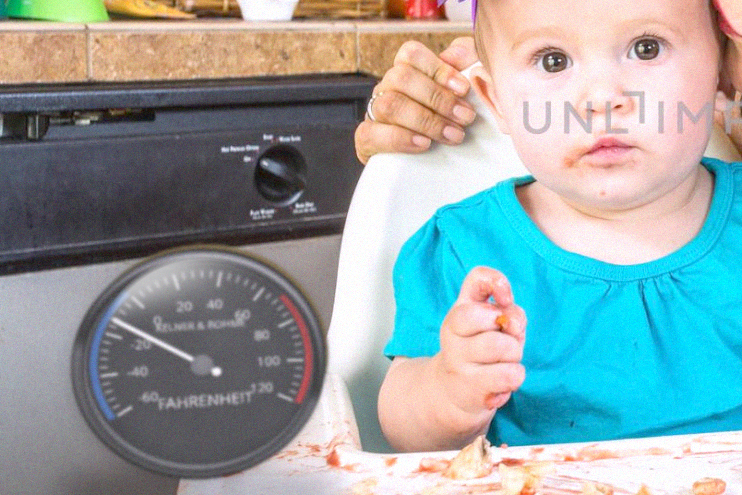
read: -12 °F
